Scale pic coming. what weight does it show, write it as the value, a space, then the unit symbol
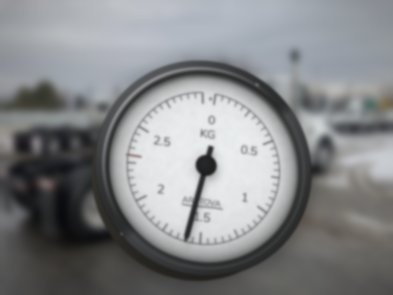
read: 1.6 kg
